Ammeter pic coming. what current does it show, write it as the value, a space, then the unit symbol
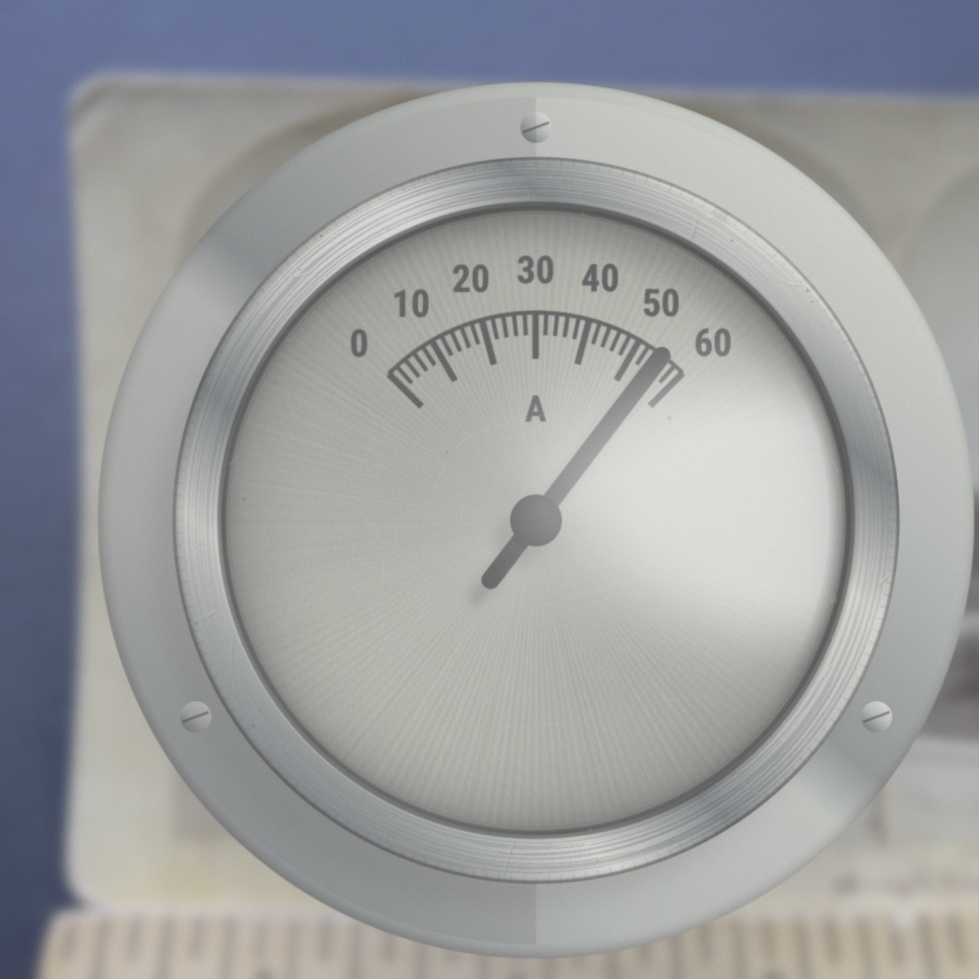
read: 55 A
